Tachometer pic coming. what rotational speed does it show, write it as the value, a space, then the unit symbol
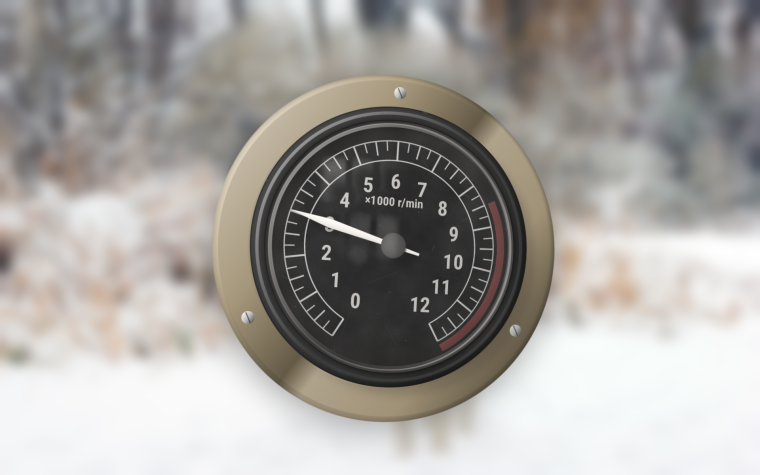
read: 3000 rpm
